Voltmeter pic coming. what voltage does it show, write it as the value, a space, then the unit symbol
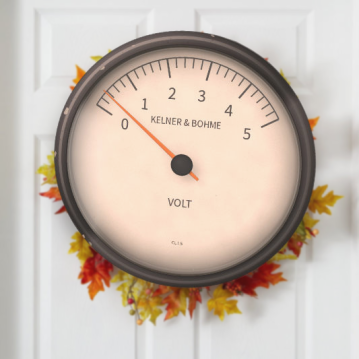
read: 0.4 V
